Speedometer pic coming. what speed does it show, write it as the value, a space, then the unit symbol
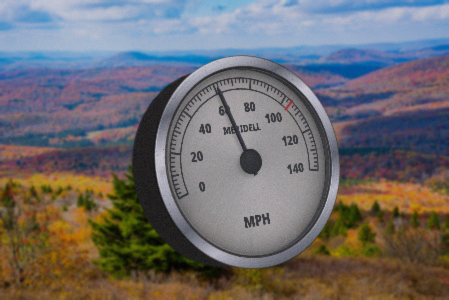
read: 60 mph
